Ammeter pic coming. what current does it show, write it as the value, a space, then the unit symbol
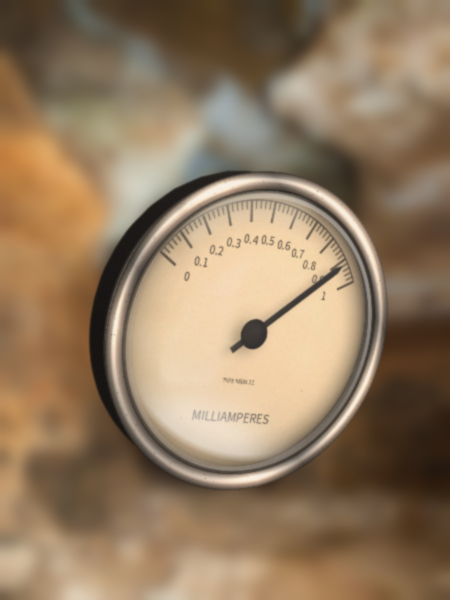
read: 0.9 mA
